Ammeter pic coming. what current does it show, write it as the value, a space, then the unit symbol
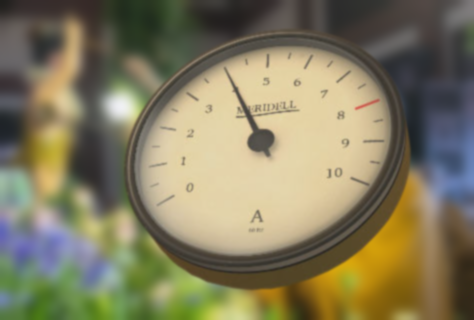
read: 4 A
